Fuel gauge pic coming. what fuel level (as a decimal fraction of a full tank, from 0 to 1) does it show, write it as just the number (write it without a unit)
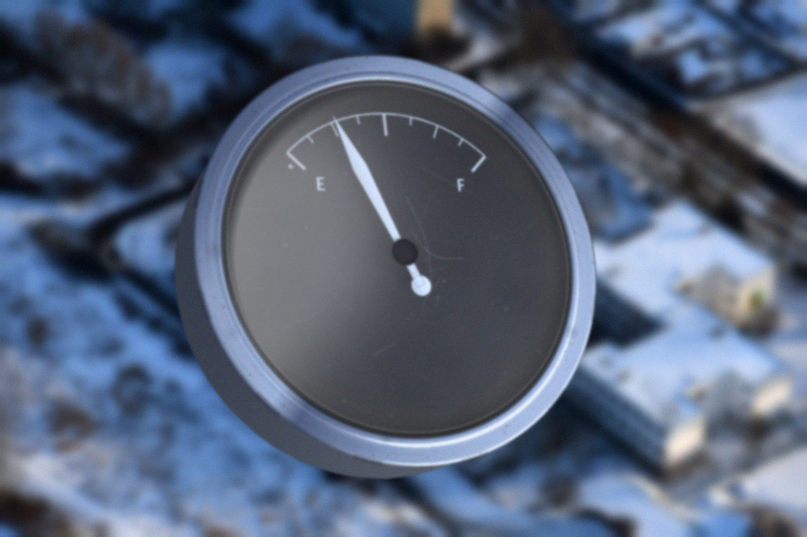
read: 0.25
